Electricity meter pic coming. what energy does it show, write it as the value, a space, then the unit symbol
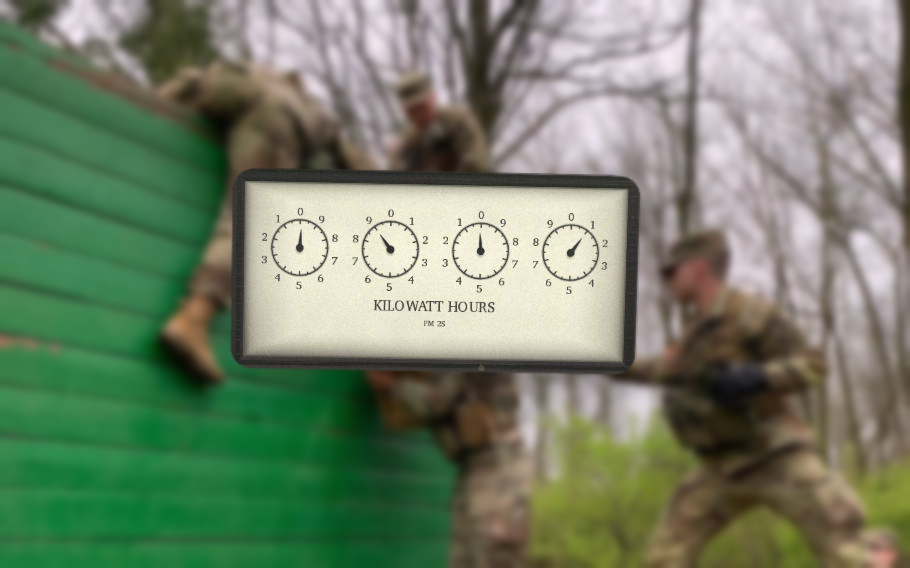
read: 9901 kWh
